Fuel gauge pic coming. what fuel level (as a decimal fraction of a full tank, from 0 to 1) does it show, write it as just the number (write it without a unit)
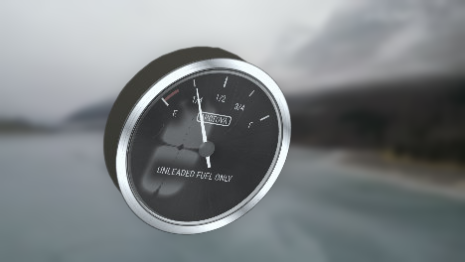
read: 0.25
